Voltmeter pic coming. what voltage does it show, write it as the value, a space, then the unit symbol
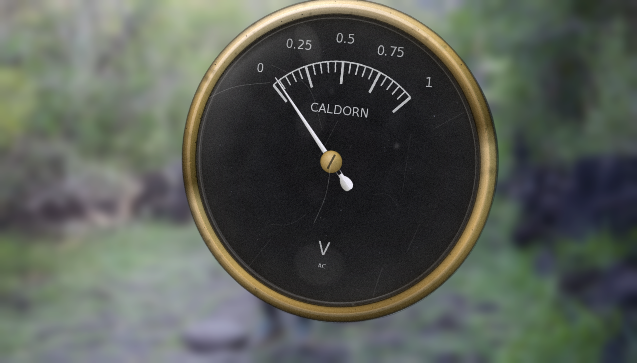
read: 0.05 V
